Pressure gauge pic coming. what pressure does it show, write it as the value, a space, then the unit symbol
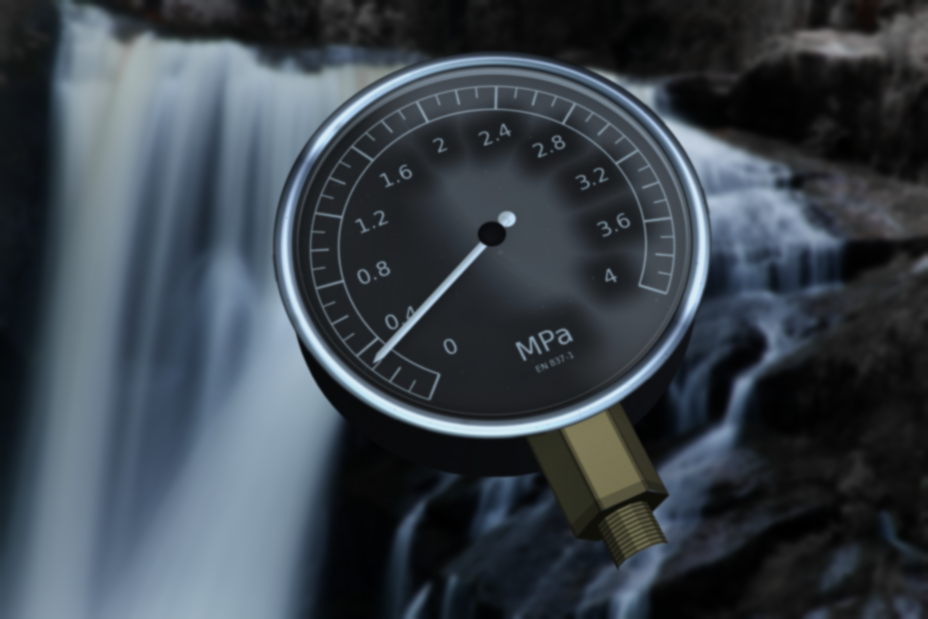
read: 0.3 MPa
